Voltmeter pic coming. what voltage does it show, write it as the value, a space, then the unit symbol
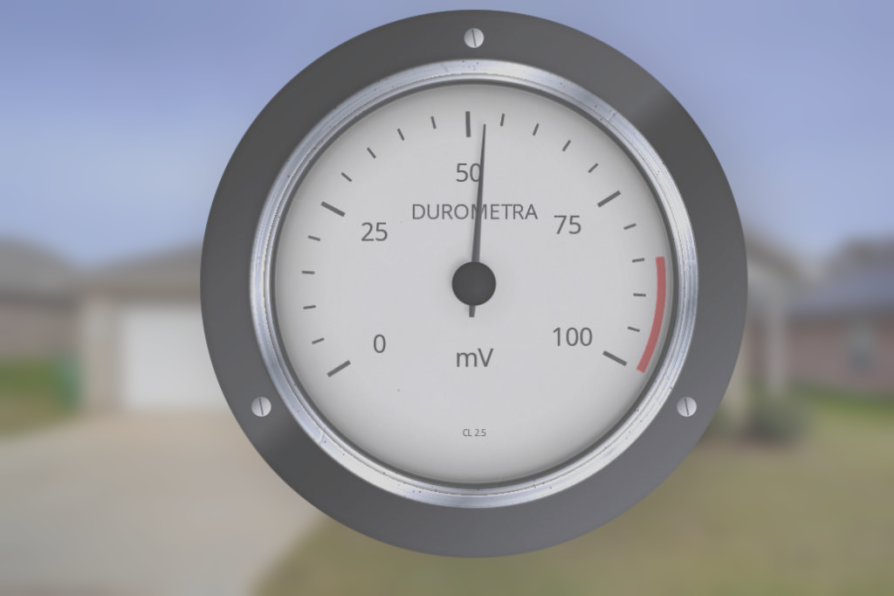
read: 52.5 mV
